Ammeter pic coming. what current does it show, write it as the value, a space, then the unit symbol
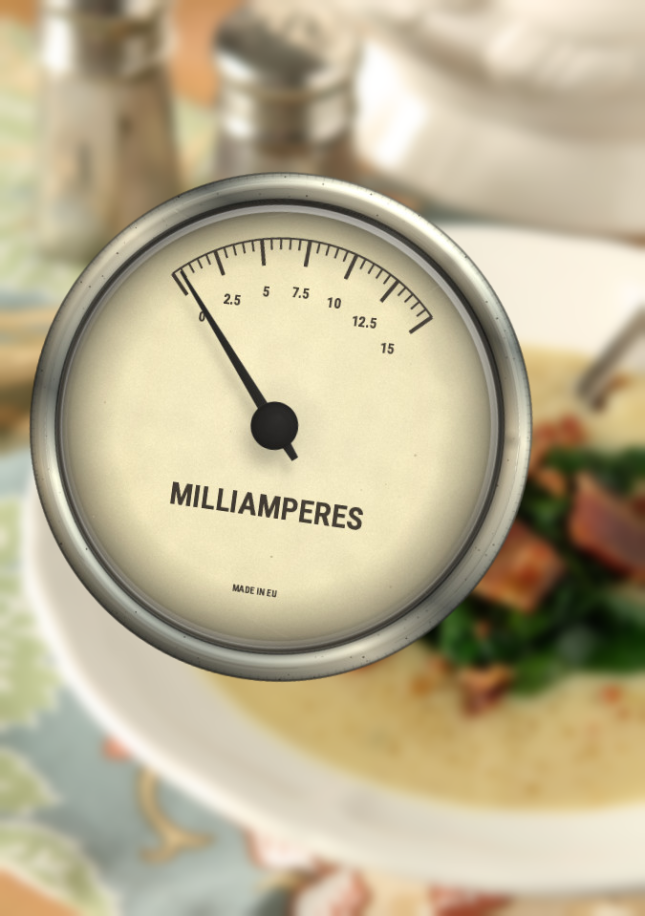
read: 0.5 mA
